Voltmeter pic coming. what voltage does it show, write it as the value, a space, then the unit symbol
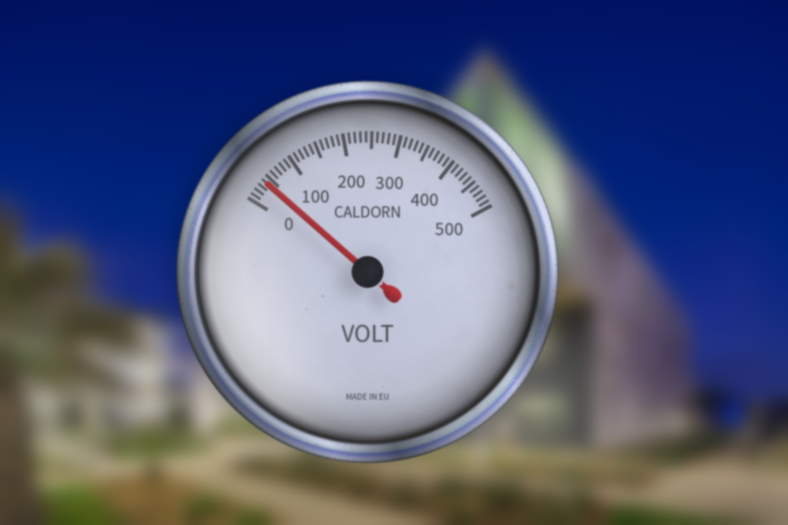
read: 40 V
